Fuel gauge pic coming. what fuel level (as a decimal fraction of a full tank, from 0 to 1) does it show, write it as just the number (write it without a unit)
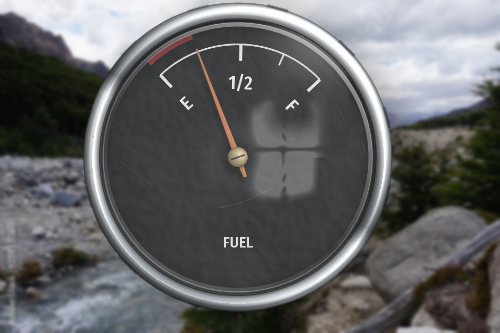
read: 0.25
